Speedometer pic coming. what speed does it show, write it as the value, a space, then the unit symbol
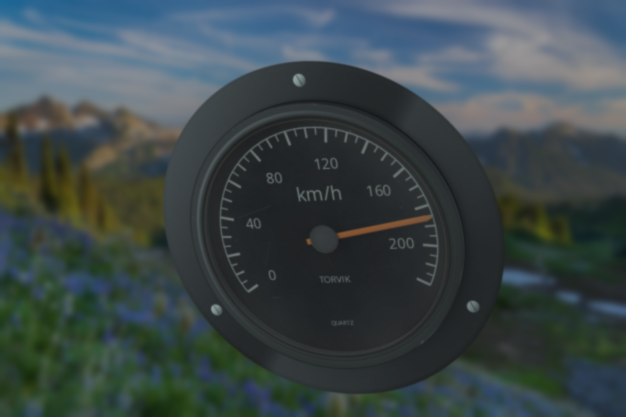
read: 185 km/h
